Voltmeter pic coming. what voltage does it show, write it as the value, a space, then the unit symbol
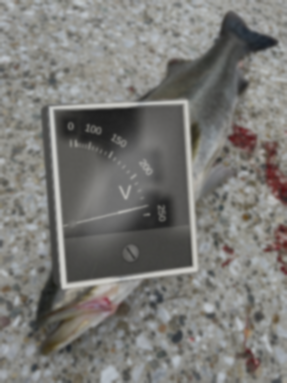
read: 240 V
